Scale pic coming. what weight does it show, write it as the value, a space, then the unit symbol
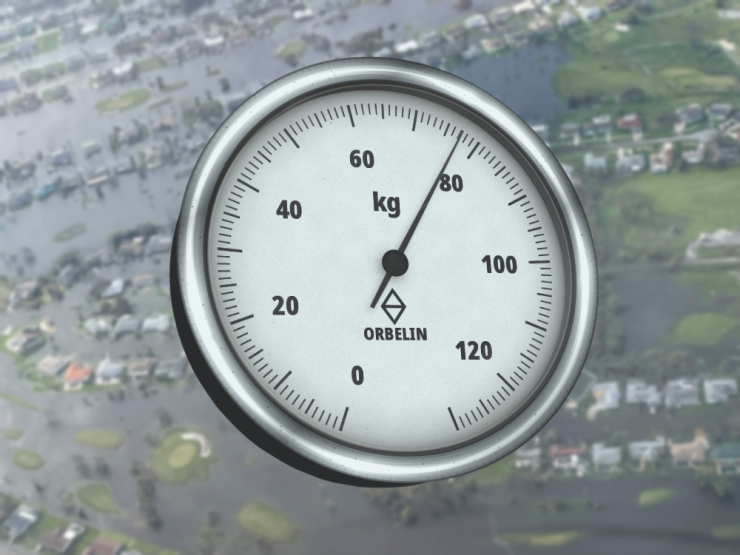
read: 77 kg
